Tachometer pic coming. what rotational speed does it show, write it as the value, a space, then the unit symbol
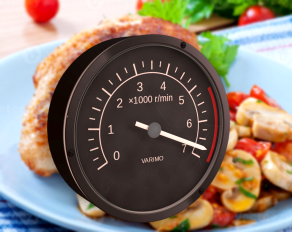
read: 6750 rpm
